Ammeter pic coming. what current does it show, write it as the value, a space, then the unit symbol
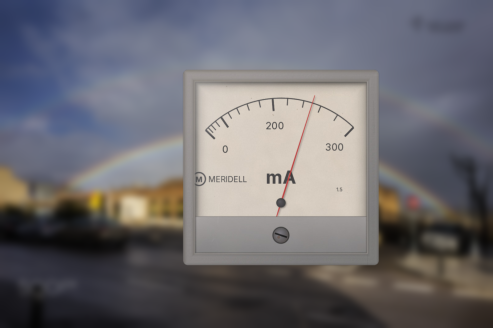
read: 250 mA
